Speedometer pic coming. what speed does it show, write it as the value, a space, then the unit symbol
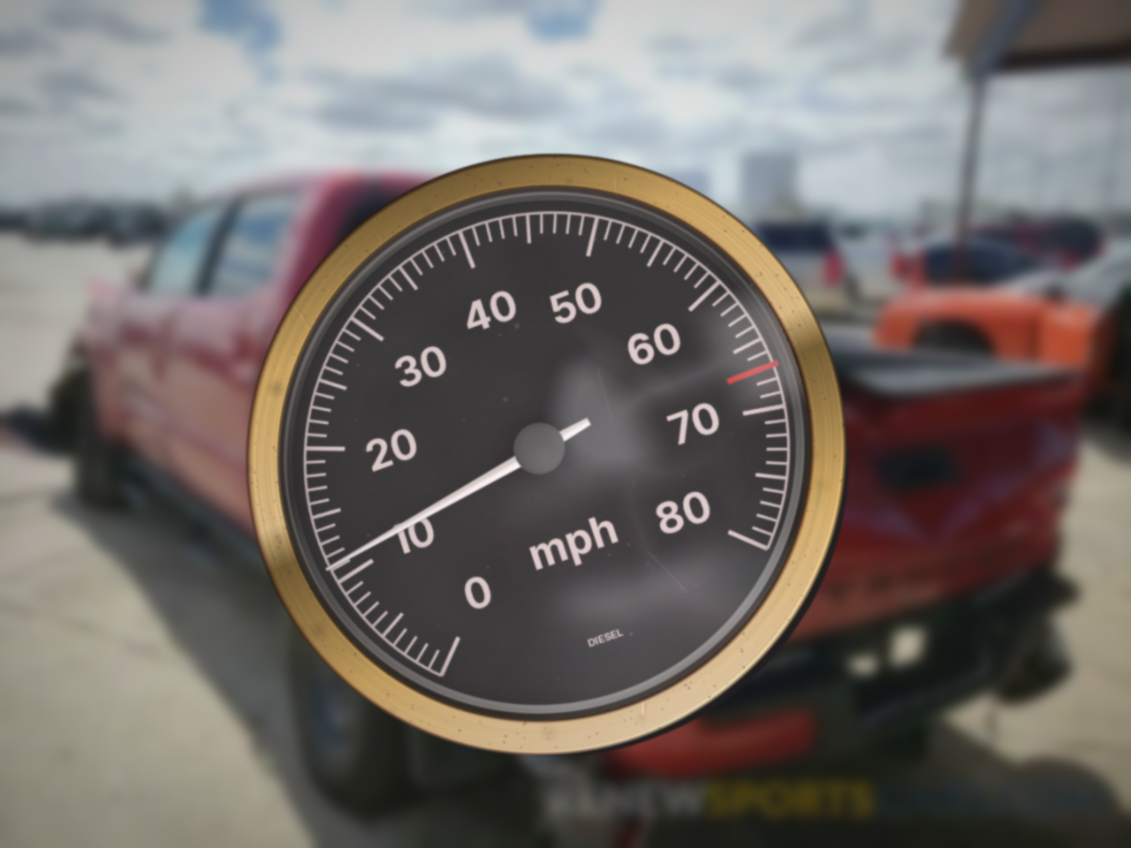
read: 11 mph
